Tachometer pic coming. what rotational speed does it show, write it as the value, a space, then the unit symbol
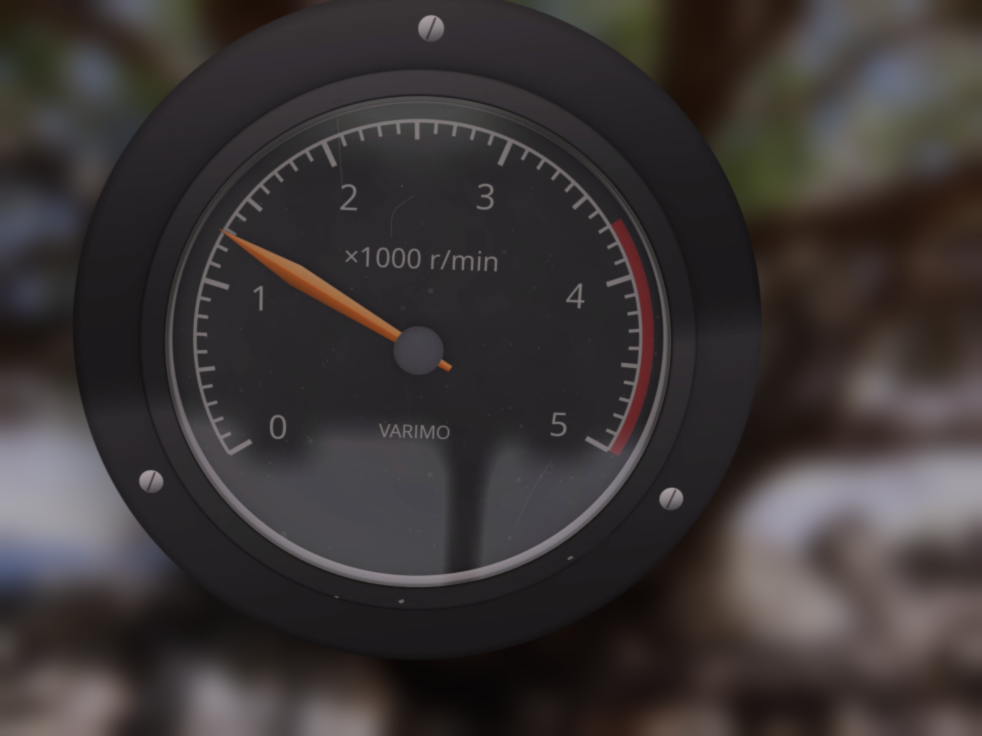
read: 1300 rpm
